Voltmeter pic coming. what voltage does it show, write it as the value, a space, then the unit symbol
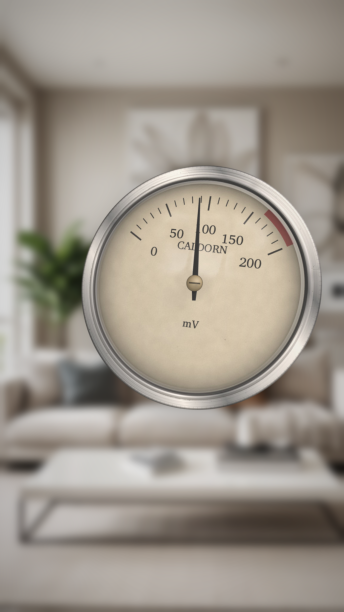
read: 90 mV
